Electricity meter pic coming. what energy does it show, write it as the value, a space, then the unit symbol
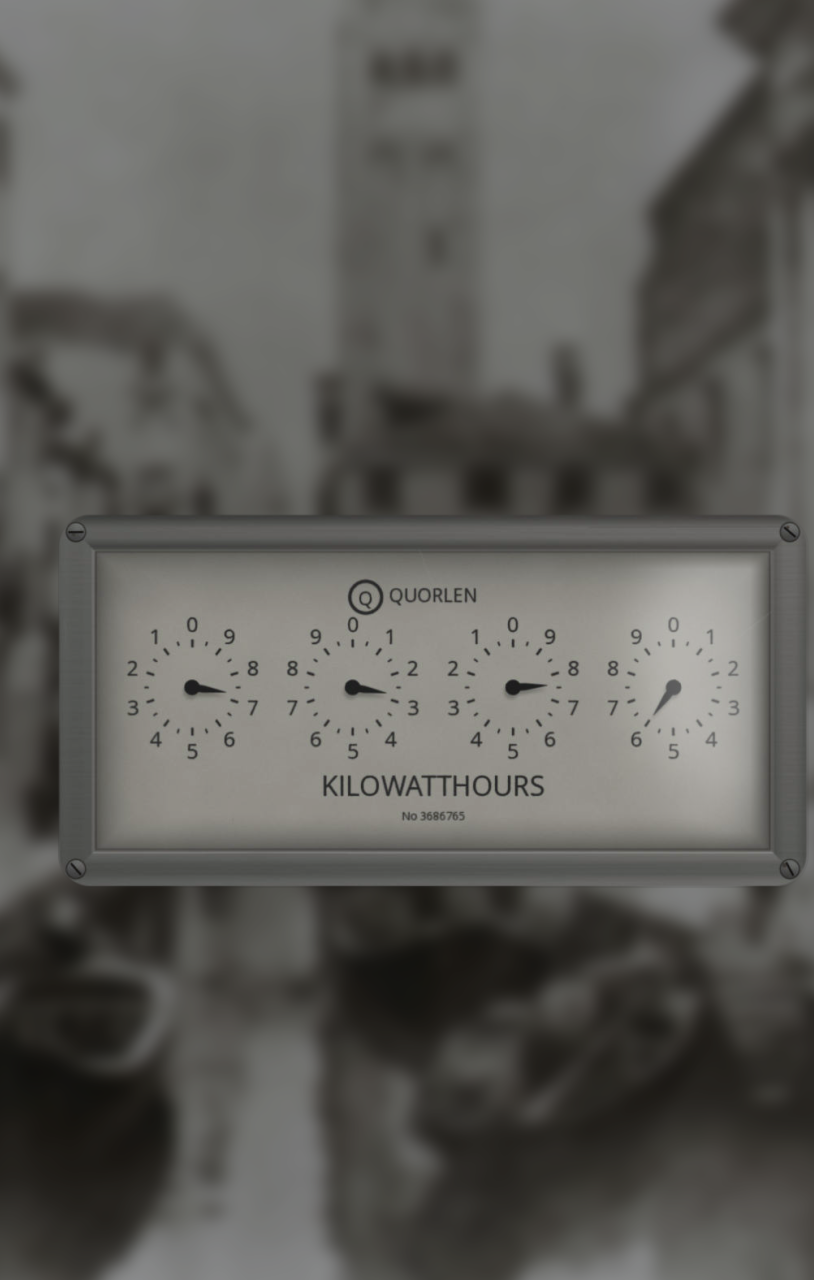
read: 7276 kWh
